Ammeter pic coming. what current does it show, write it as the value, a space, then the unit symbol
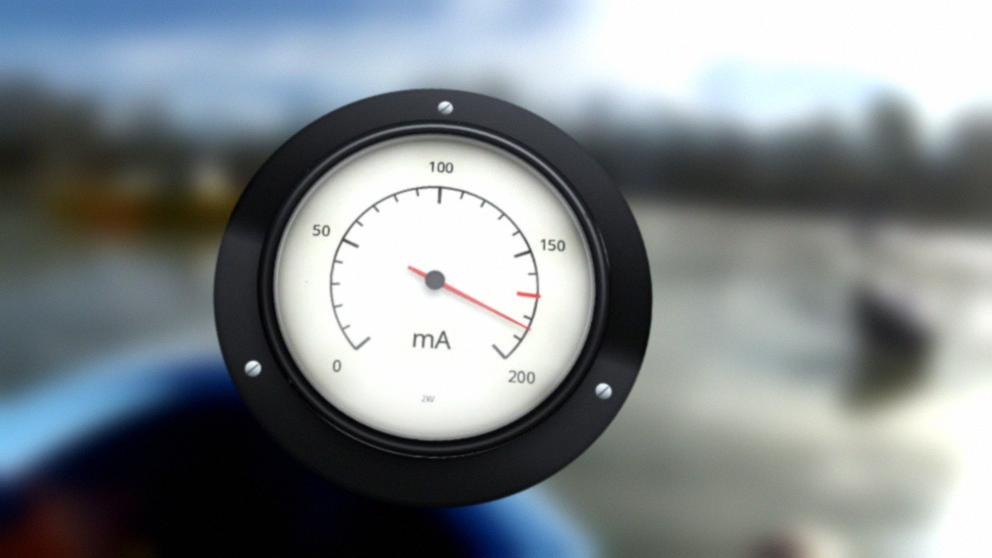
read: 185 mA
